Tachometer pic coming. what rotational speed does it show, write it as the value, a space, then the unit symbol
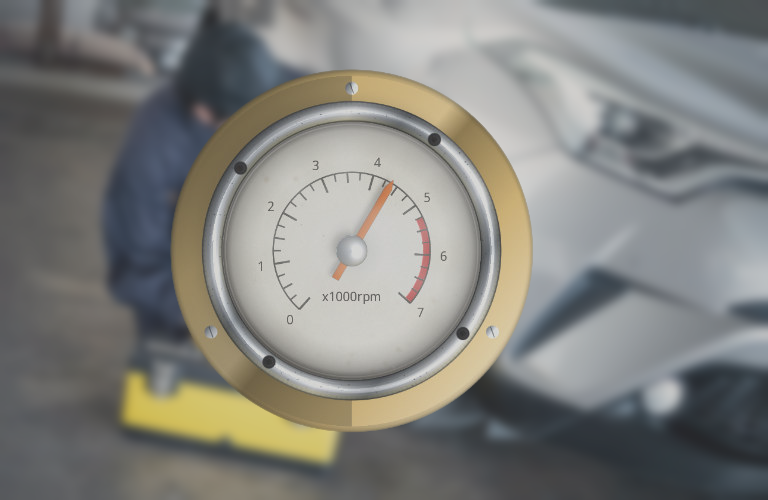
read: 4375 rpm
